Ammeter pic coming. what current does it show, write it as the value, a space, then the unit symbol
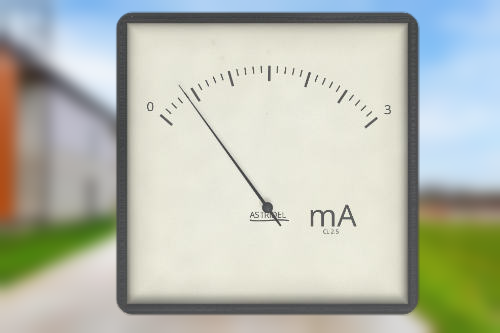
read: 0.4 mA
